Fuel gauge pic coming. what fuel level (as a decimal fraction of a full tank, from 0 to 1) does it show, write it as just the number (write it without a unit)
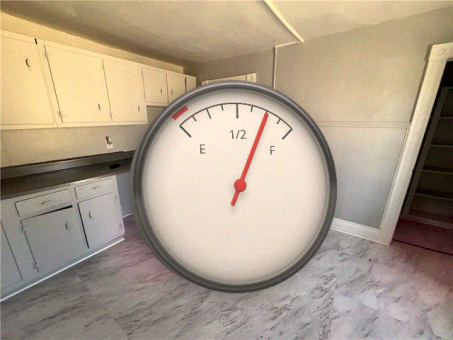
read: 0.75
